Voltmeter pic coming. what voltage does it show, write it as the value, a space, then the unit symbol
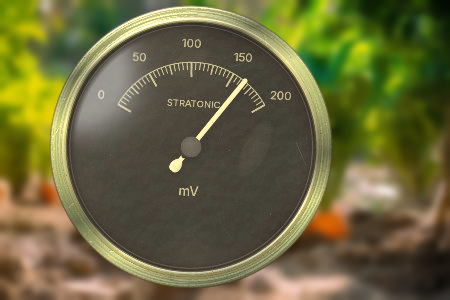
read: 165 mV
